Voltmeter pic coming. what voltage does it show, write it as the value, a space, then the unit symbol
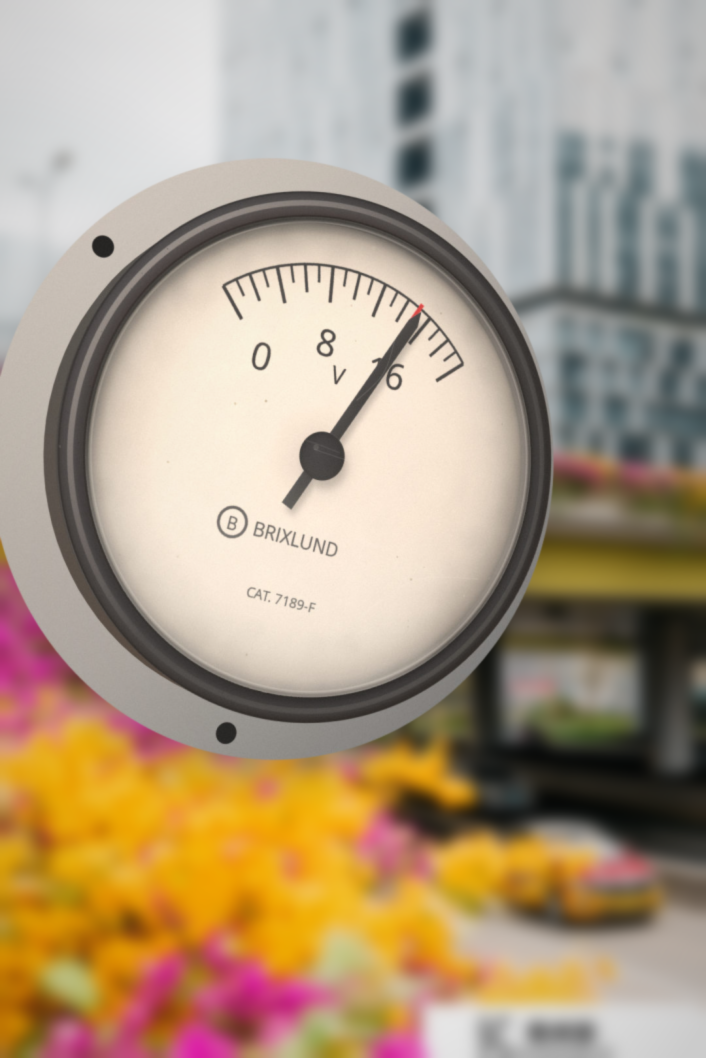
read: 15 V
